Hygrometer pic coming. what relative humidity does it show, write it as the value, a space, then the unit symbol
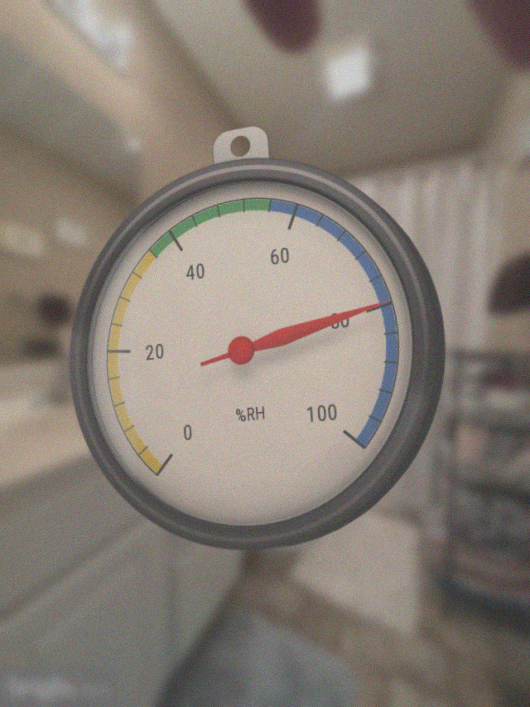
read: 80 %
